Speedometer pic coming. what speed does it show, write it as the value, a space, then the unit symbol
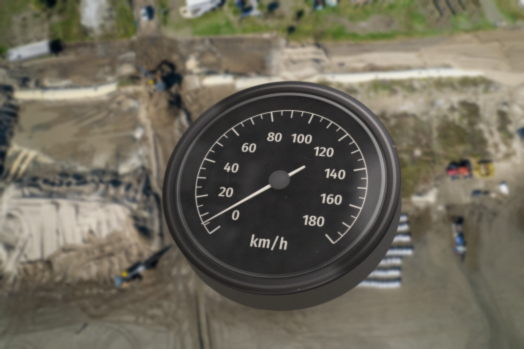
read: 5 km/h
